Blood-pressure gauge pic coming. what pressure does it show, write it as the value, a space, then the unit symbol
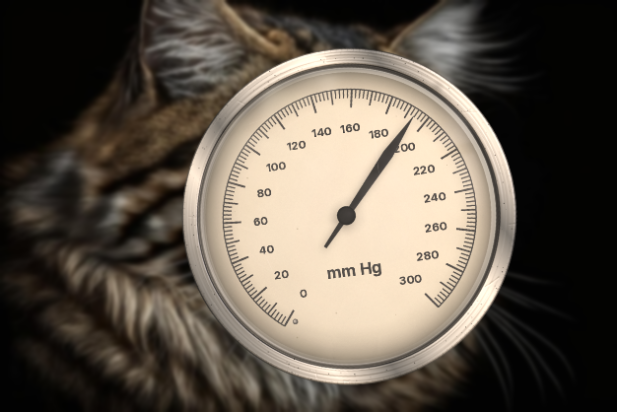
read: 194 mmHg
